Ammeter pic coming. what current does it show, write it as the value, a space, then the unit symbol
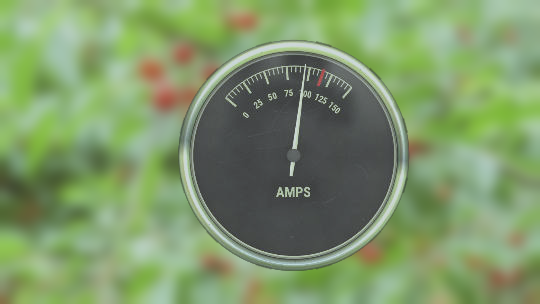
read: 95 A
